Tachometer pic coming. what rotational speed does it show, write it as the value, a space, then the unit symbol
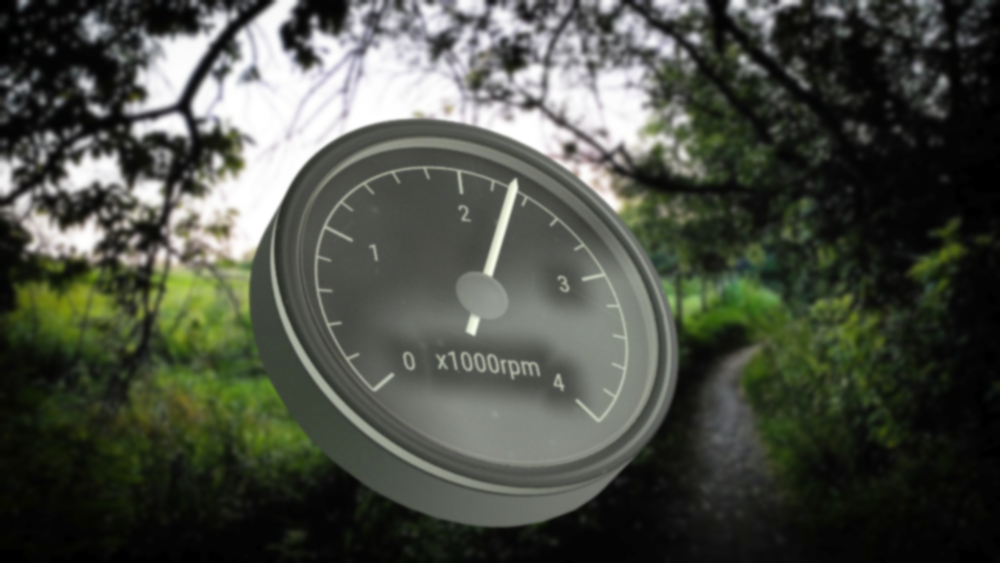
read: 2300 rpm
